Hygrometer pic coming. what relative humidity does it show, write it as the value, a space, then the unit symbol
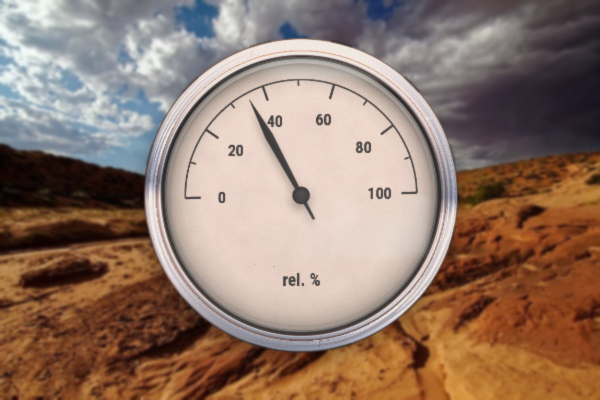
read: 35 %
